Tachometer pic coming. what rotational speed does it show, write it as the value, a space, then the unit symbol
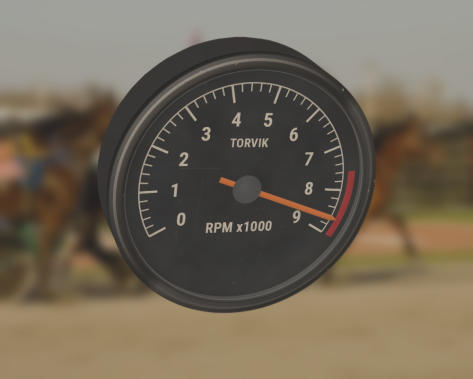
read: 8600 rpm
